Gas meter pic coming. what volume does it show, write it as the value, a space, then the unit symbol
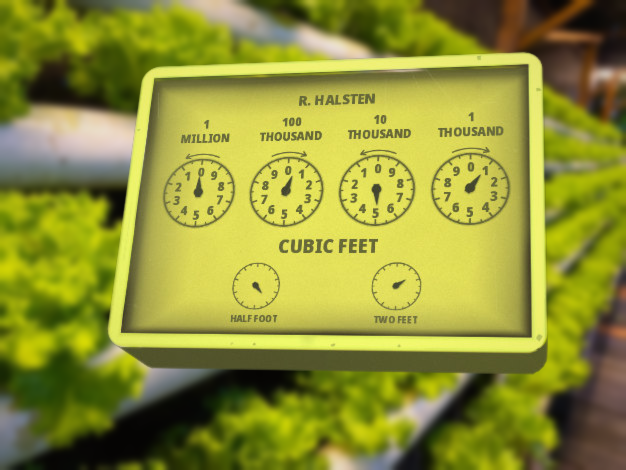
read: 5100 ft³
